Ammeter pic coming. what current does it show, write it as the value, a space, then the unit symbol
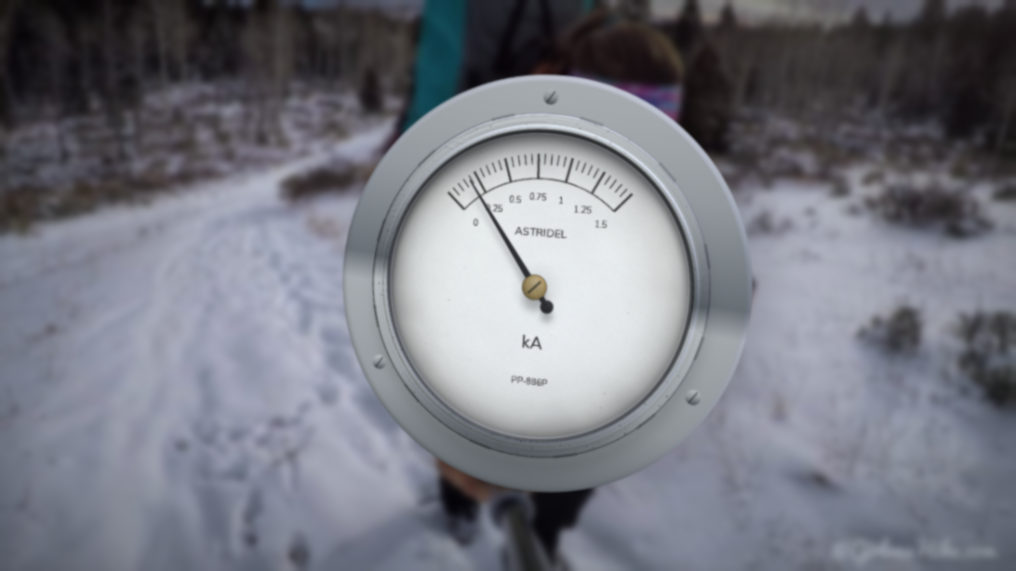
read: 0.2 kA
